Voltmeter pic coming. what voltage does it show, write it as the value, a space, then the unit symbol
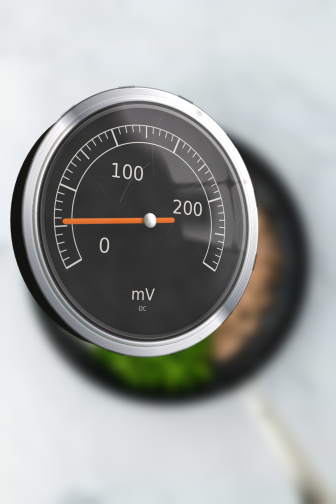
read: 27.5 mV
